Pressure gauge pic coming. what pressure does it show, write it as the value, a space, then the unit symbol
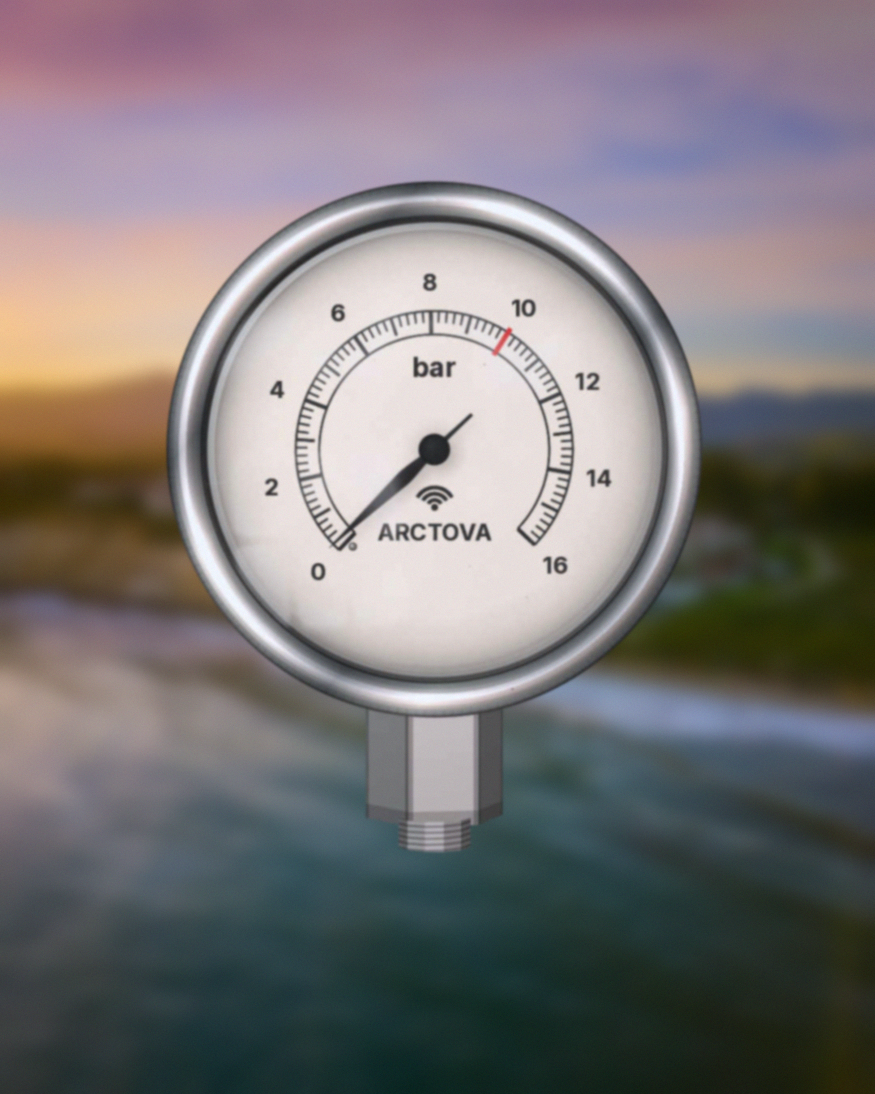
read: 0.2 bar
